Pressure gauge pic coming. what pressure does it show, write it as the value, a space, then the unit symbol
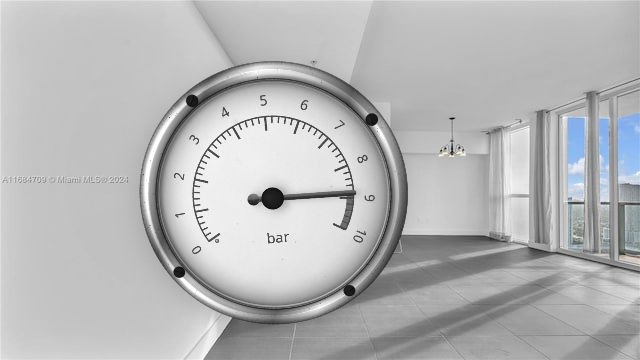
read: 8.8 bar
